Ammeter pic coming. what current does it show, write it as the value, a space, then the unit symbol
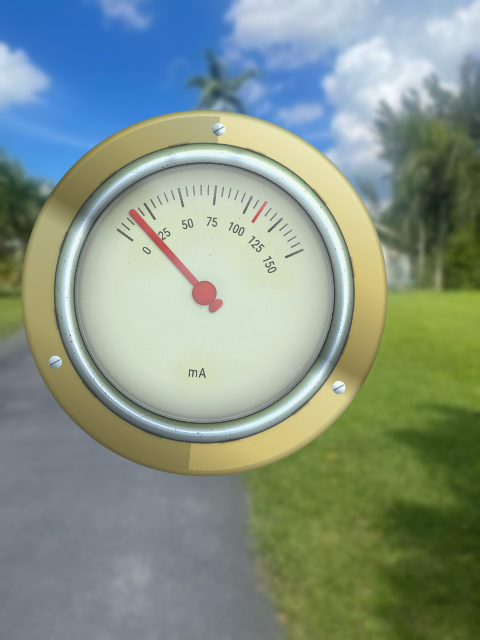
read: 15 mA
